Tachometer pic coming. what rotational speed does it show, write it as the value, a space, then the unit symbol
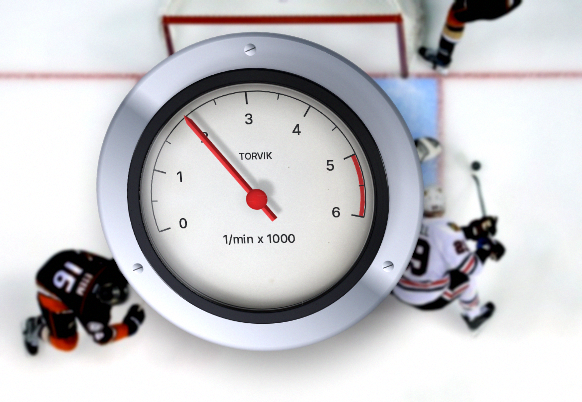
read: 2000 rpm
